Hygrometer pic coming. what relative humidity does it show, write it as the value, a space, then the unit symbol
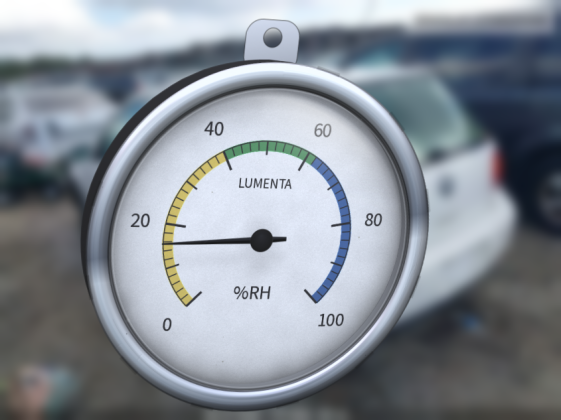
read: 16 %
